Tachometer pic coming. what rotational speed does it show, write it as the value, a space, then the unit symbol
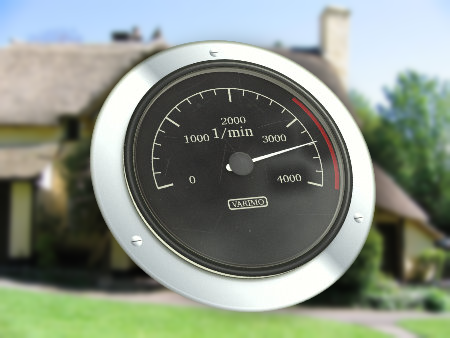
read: 3400 rpm
